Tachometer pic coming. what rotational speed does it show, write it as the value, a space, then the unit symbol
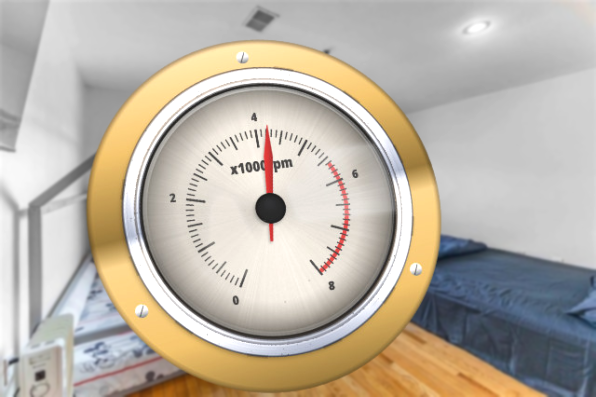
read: 4200 rpm
